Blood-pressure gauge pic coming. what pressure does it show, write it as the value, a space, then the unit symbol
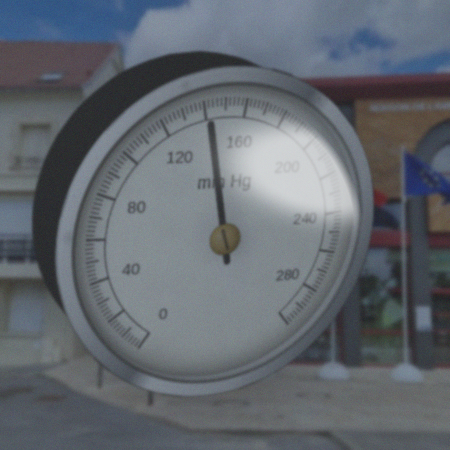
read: 140 mmHg
